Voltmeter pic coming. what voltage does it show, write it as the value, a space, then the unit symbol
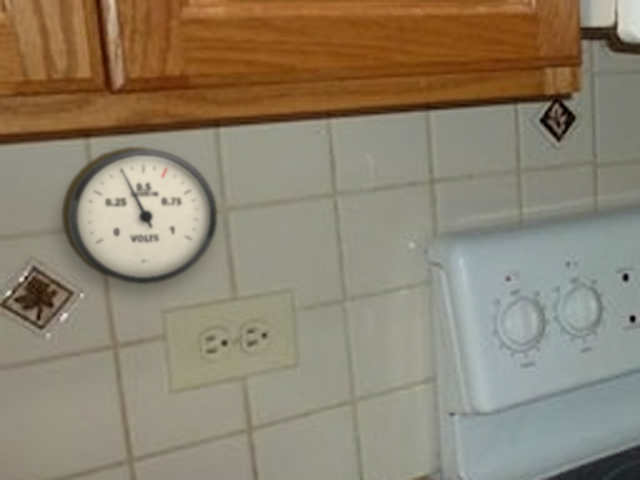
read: 0.4 V
